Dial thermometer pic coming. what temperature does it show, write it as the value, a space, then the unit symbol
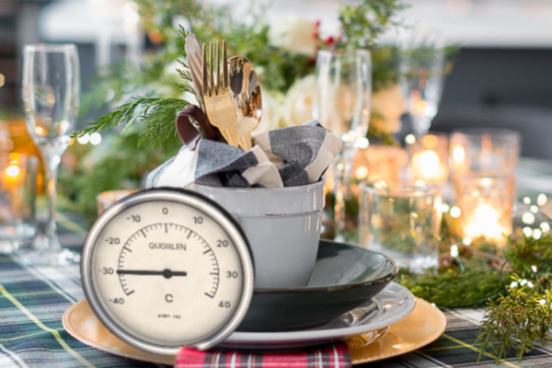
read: -30 °C
